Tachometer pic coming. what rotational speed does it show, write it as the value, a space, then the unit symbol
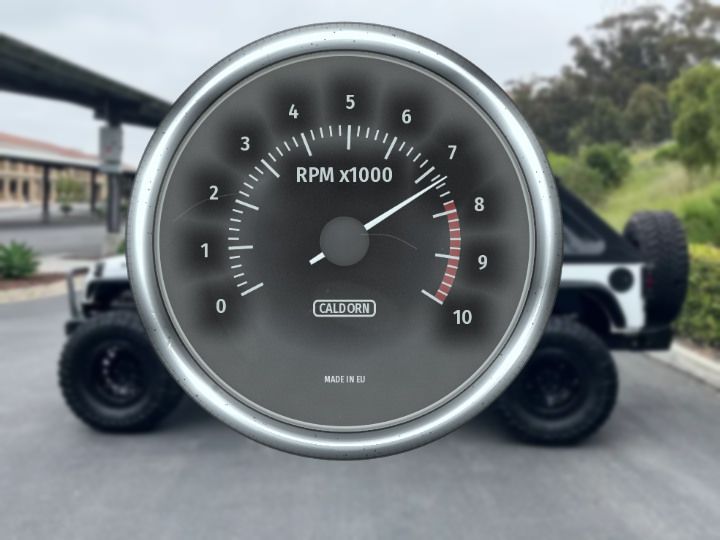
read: 7300 rpm
